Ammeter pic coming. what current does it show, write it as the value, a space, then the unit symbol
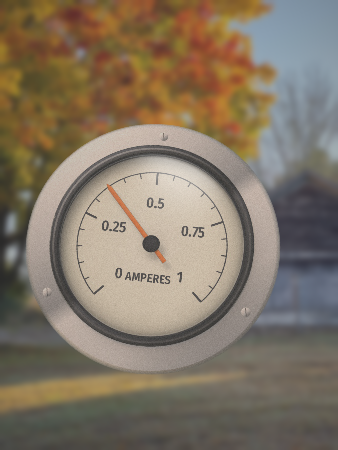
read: 0.35 A
